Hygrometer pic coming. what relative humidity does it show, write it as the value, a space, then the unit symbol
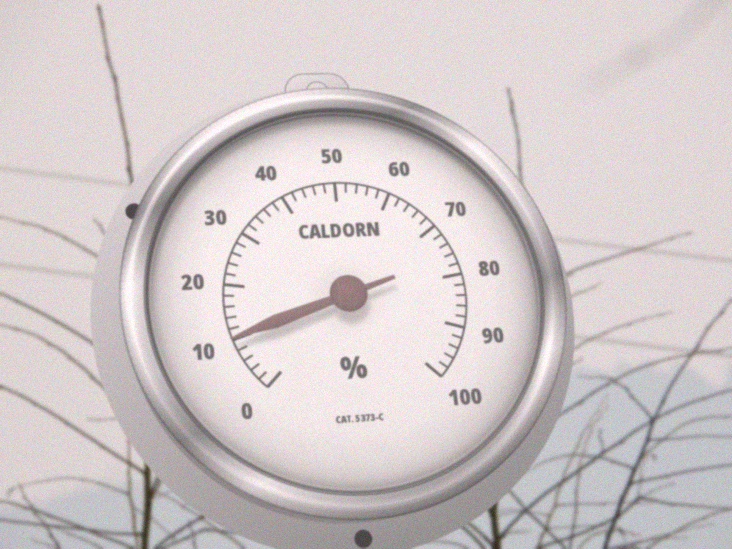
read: 10 %
